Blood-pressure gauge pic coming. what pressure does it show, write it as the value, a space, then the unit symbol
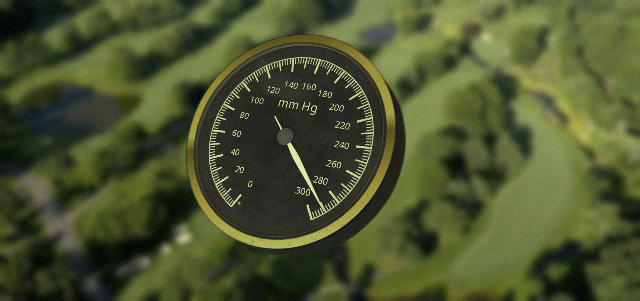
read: 290 mmHg
